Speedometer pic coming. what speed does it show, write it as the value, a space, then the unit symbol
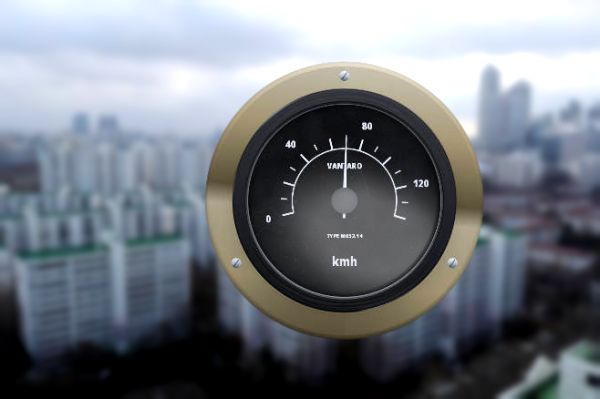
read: 70 km/h
